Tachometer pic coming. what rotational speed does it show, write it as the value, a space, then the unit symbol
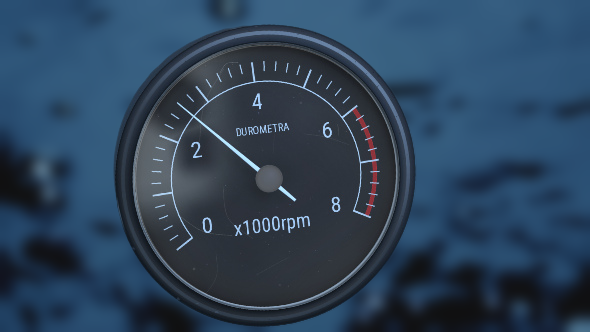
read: 2600 rpm
